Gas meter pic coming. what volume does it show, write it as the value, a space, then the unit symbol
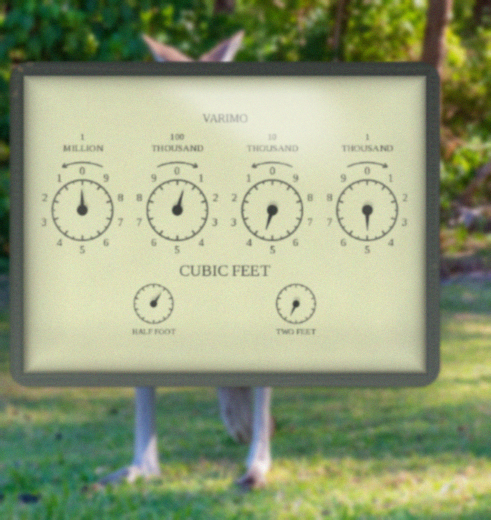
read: 4500 ft³
